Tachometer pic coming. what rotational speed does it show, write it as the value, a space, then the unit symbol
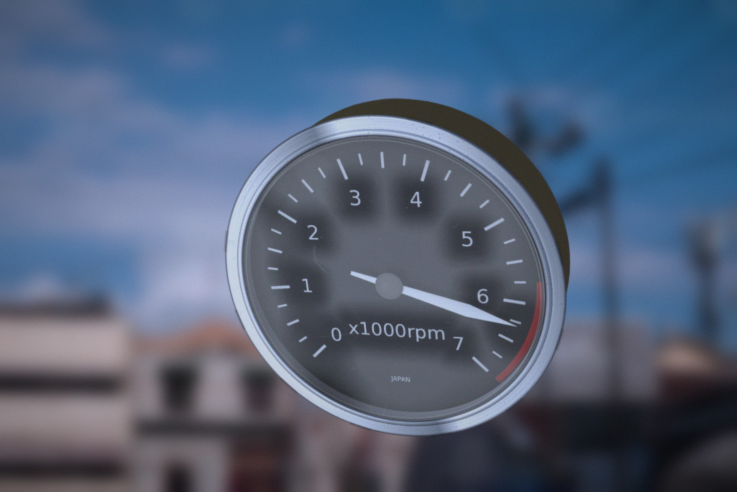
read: 6250 rpm
